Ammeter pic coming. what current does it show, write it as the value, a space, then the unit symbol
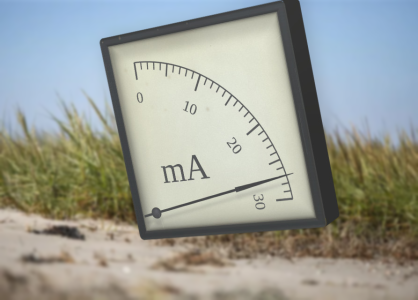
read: 27 mA
